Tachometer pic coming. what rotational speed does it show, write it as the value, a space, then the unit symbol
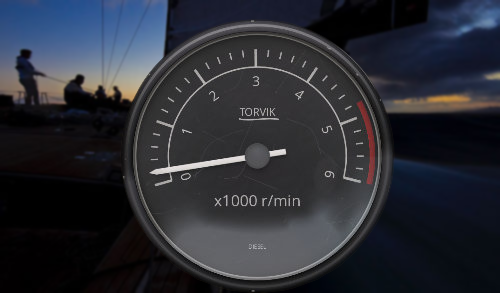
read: 200 rpm
